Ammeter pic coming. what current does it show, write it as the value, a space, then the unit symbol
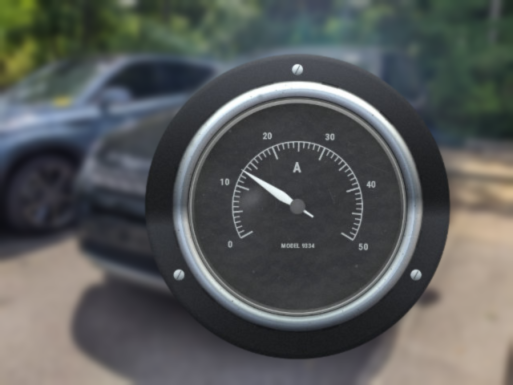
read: 13 A
